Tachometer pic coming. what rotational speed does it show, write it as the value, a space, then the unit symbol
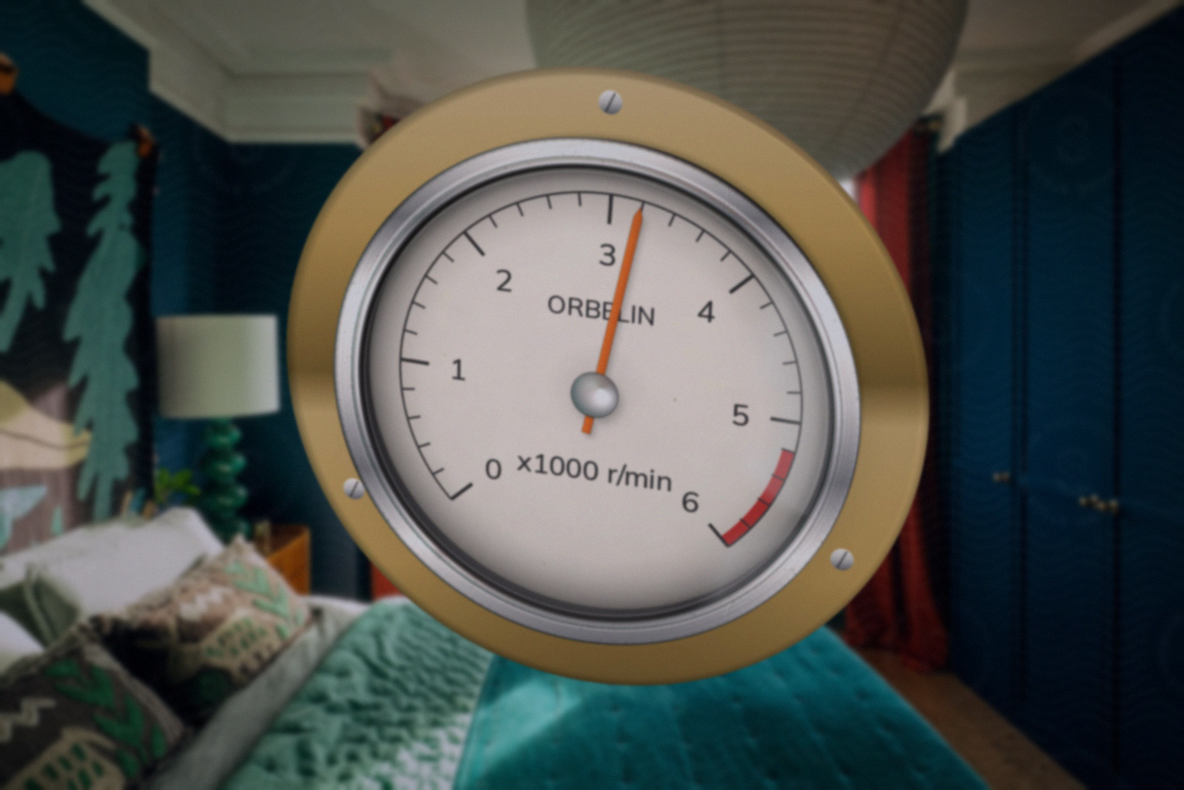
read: 3200 rpm
